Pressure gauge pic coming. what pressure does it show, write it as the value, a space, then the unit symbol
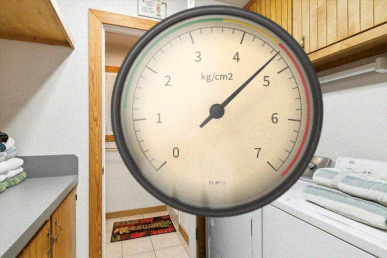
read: 4.7 kg/cm²
